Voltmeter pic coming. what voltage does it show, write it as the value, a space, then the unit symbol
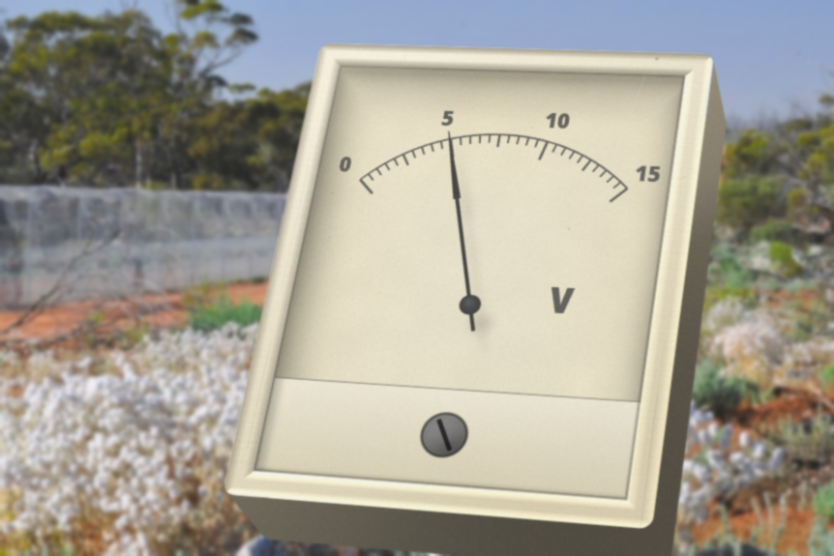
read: 5 V
